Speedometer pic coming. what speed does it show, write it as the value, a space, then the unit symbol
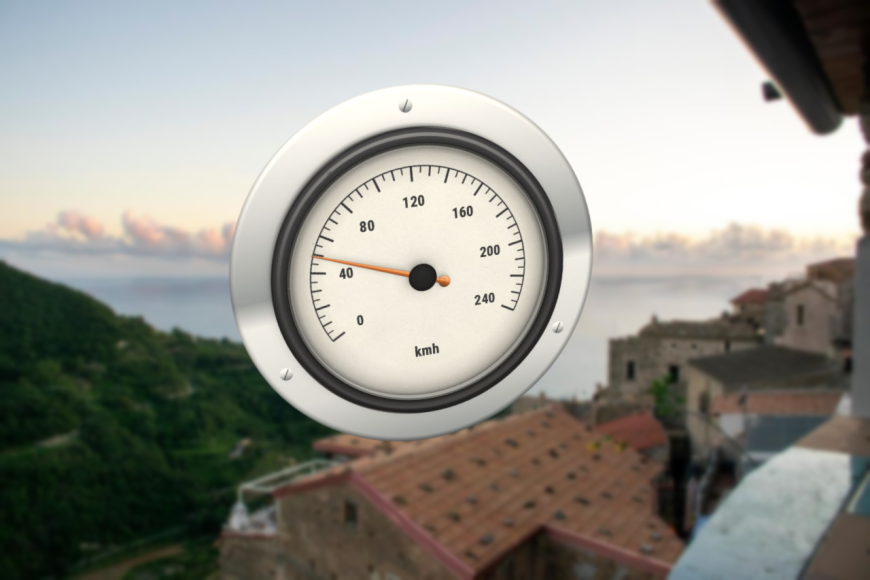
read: 50 km/h
